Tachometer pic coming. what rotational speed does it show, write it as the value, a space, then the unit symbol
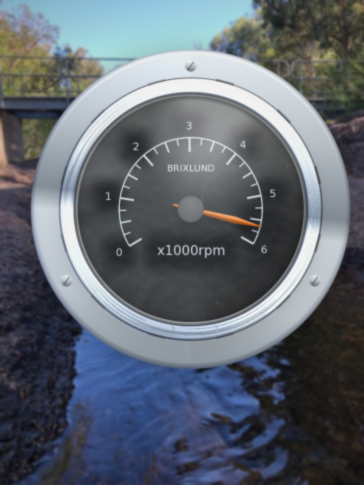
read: 5625 rpm
